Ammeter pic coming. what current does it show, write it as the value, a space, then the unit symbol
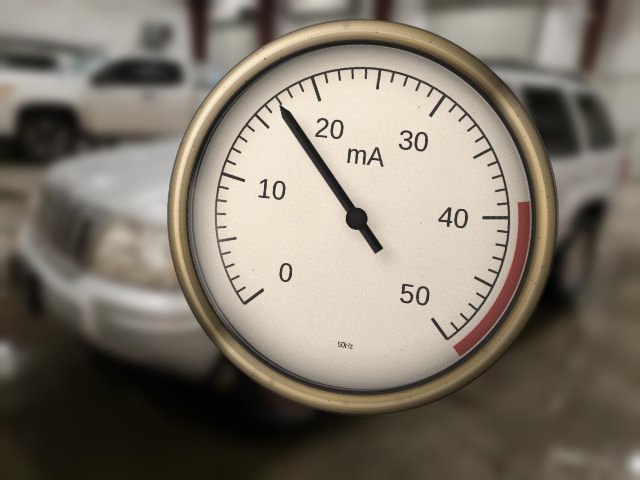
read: 17 mA
